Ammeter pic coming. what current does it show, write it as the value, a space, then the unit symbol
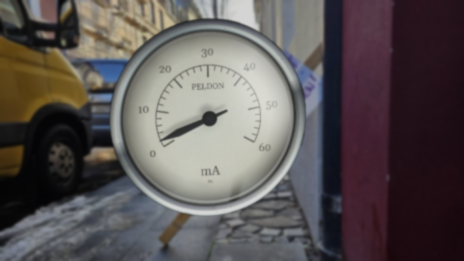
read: 2 mA
